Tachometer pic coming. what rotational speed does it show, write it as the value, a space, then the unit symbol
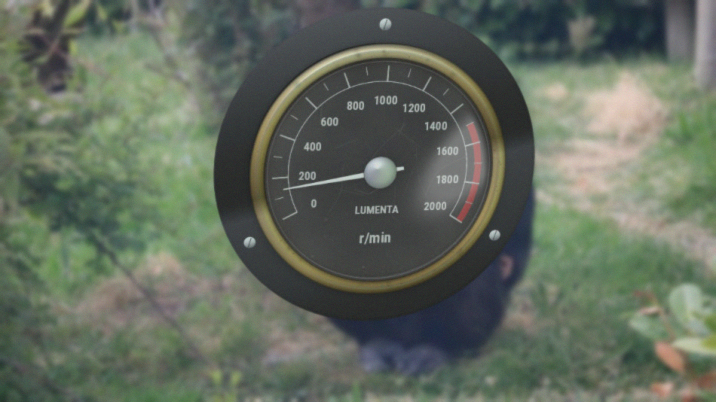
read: 150 rpm
